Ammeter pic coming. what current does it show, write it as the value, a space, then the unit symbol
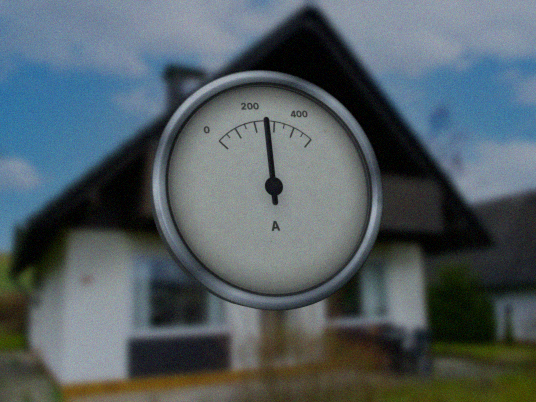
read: 250 A
